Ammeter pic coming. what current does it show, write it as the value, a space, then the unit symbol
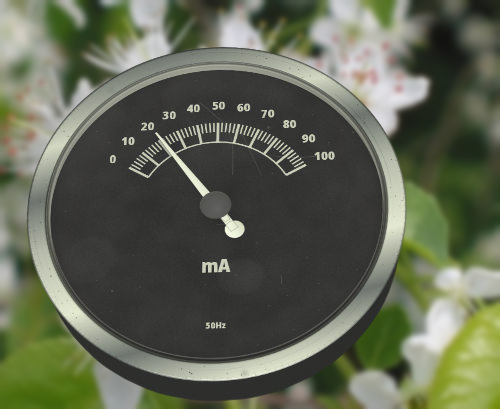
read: 20 mA
